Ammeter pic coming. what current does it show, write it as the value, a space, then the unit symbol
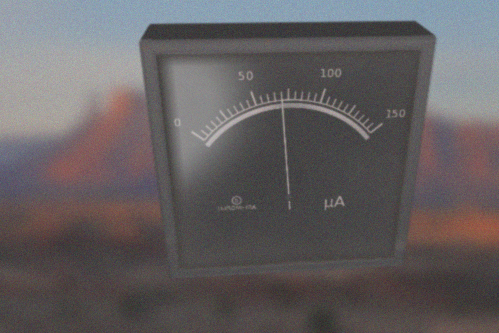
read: 70 µA
